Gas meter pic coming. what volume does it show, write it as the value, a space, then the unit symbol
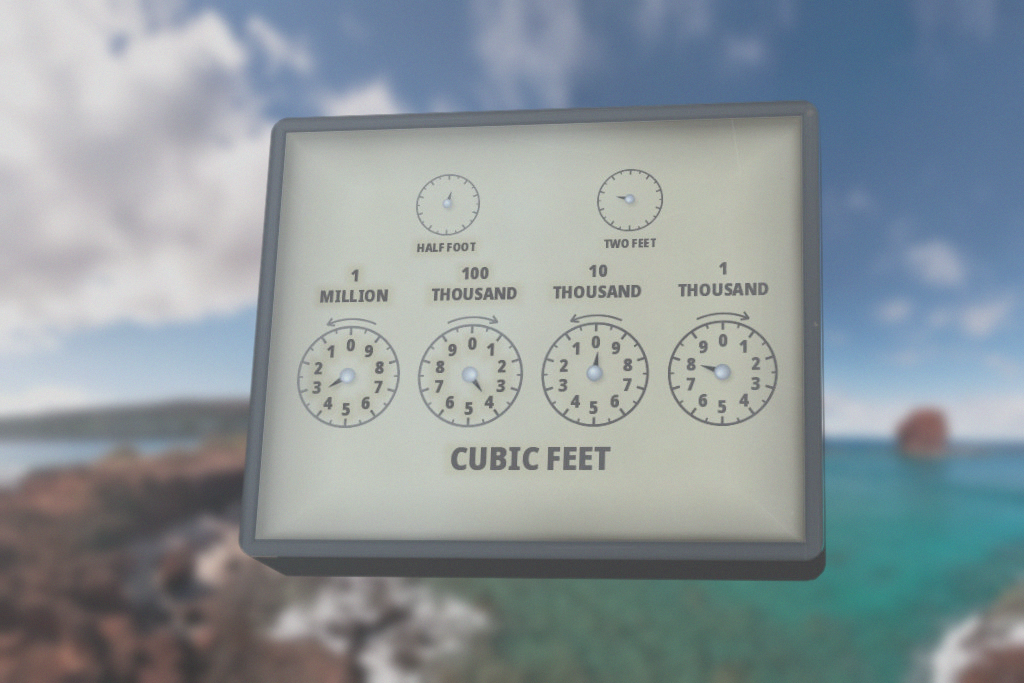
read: 339800 ft³
